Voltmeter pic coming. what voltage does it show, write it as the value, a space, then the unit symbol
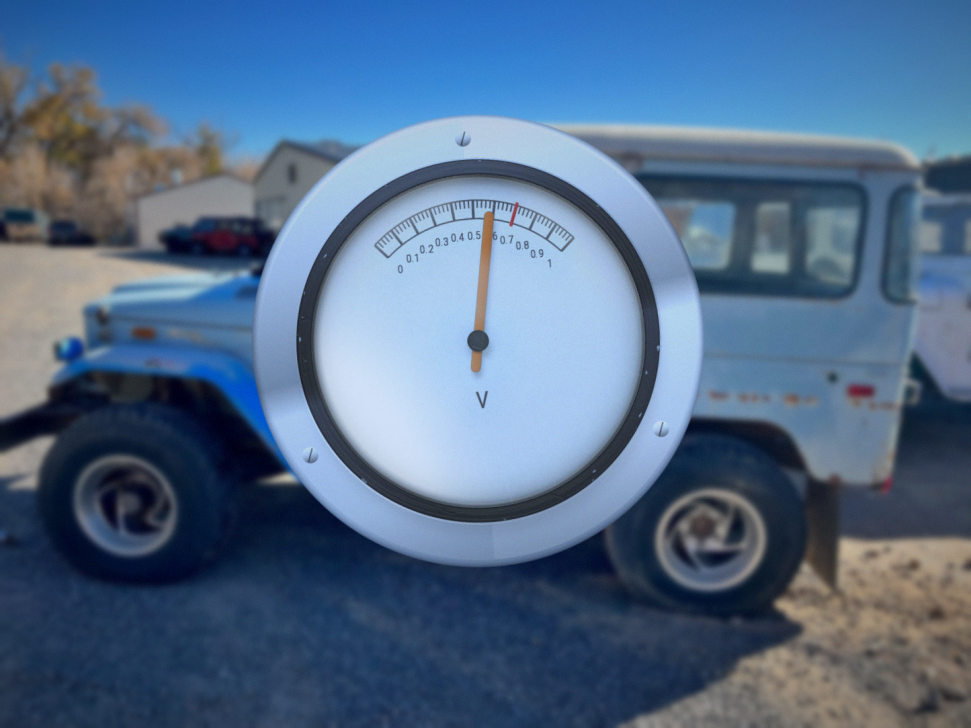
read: 0.58 V
